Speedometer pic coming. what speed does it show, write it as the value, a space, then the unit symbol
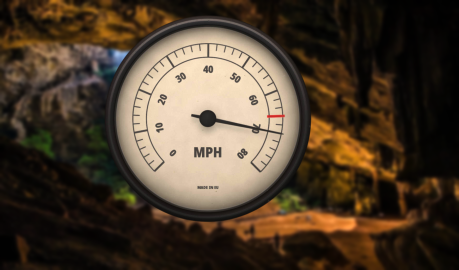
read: 70 mph
